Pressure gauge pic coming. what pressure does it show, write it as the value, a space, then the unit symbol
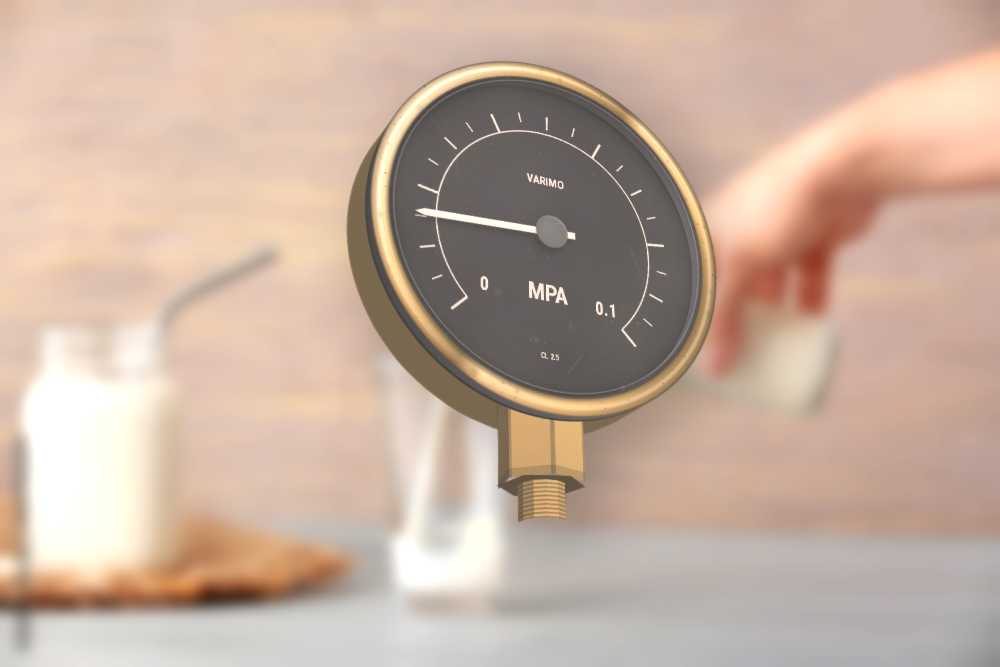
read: 0.015 MPa
